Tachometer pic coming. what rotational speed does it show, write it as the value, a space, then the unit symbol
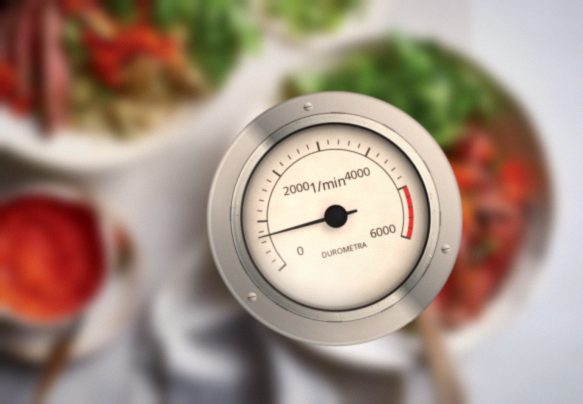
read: 700 rpm
